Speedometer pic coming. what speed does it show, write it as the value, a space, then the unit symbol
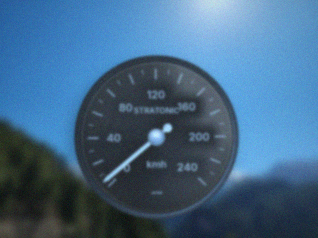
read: 5 km/h
